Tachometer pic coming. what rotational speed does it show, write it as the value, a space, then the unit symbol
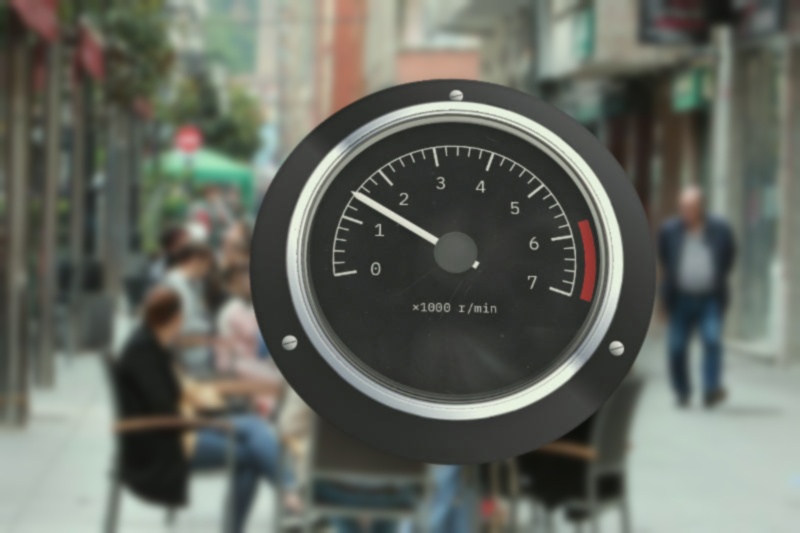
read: 1400 rpm
